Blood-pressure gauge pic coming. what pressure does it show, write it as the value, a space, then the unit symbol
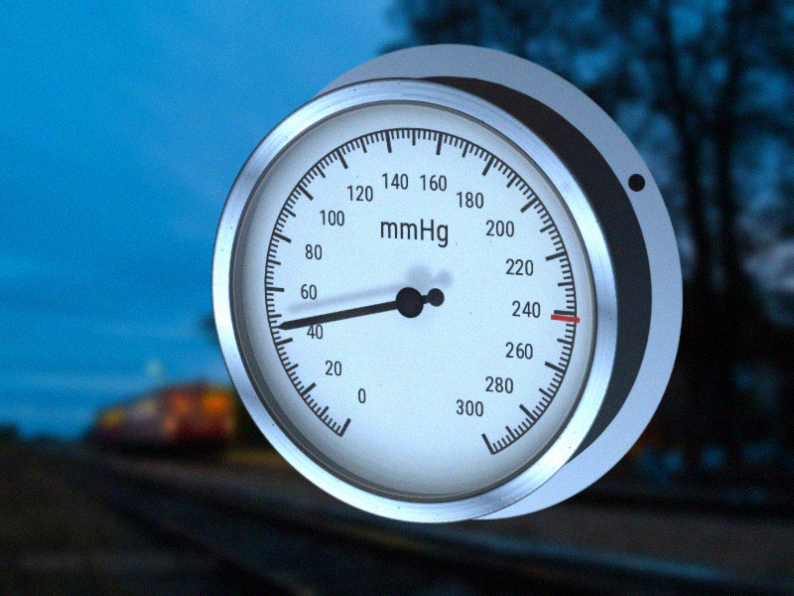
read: 46 mmHg
